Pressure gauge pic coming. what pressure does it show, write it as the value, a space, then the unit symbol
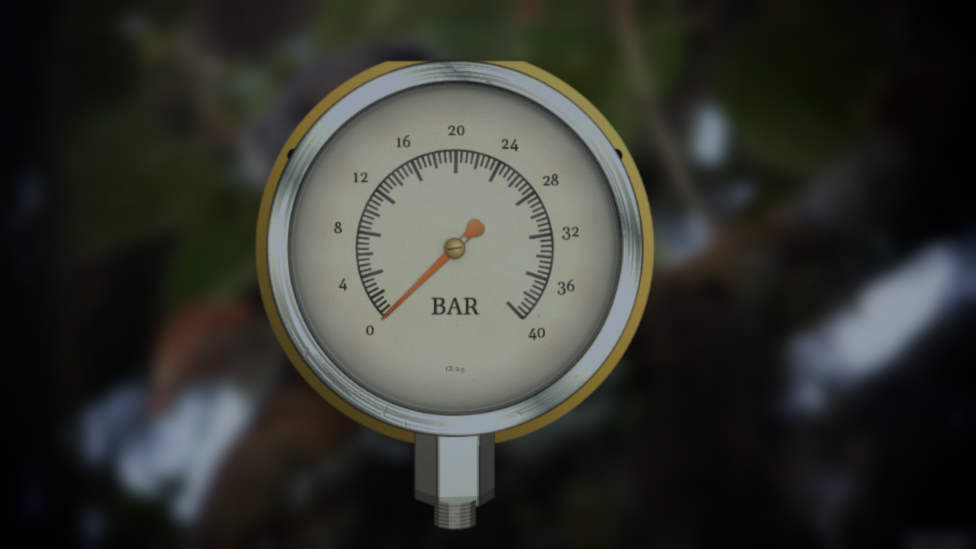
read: 0 bar
